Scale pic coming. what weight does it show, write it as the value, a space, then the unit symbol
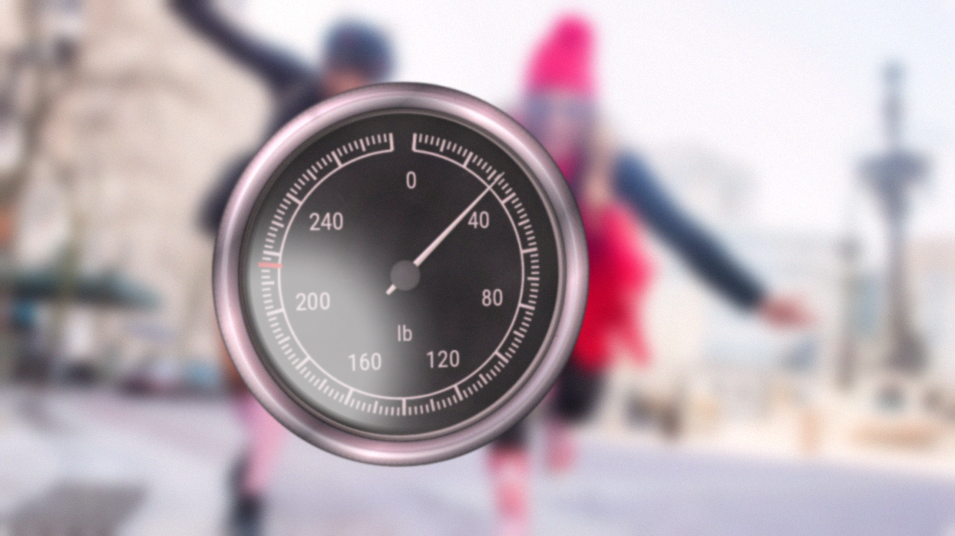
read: 32 lb
